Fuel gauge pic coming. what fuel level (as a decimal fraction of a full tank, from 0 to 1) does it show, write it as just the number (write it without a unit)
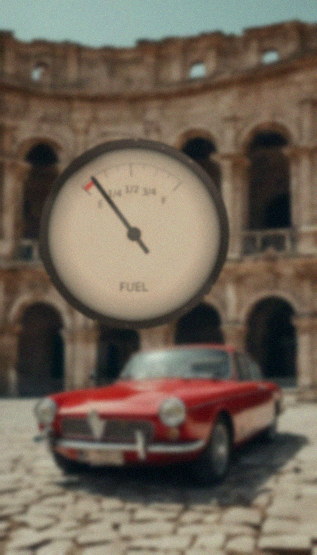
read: 0.125
